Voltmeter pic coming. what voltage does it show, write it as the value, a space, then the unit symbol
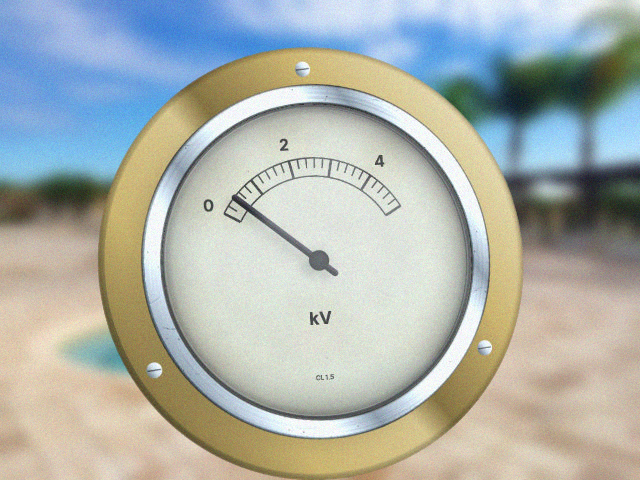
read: 0.4 kV
